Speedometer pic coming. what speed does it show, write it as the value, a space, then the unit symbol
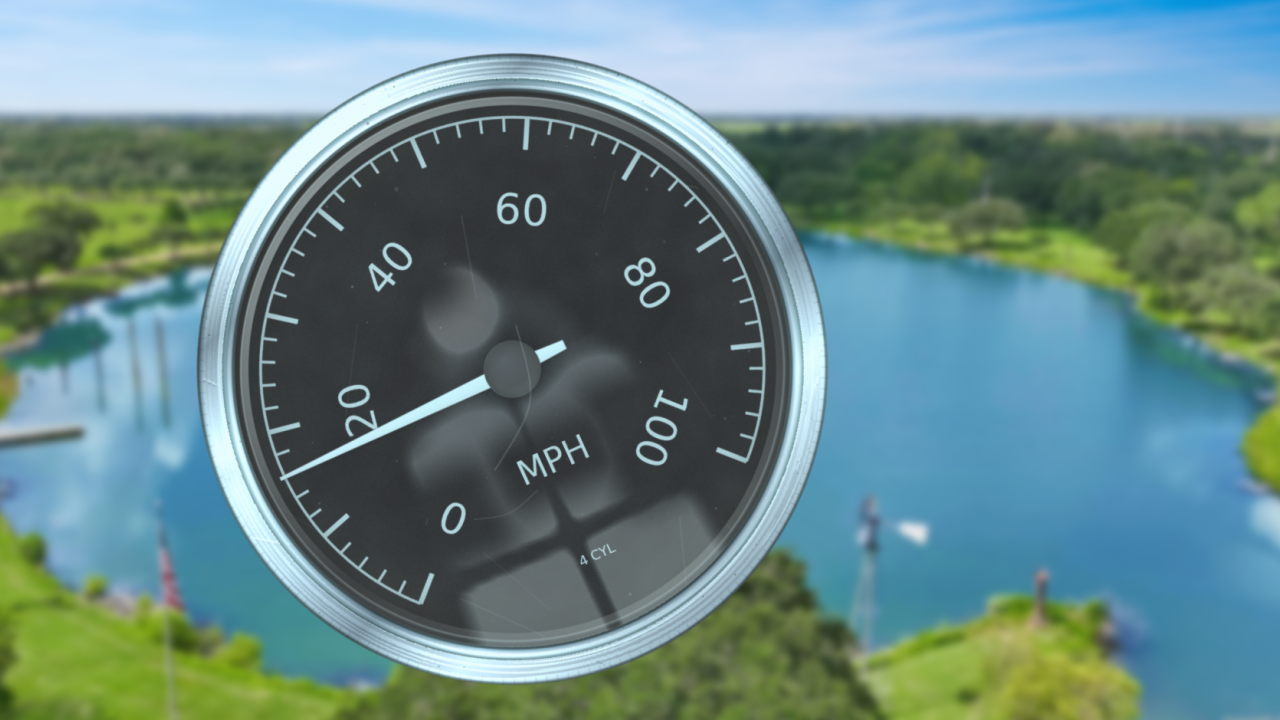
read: 16 mph
